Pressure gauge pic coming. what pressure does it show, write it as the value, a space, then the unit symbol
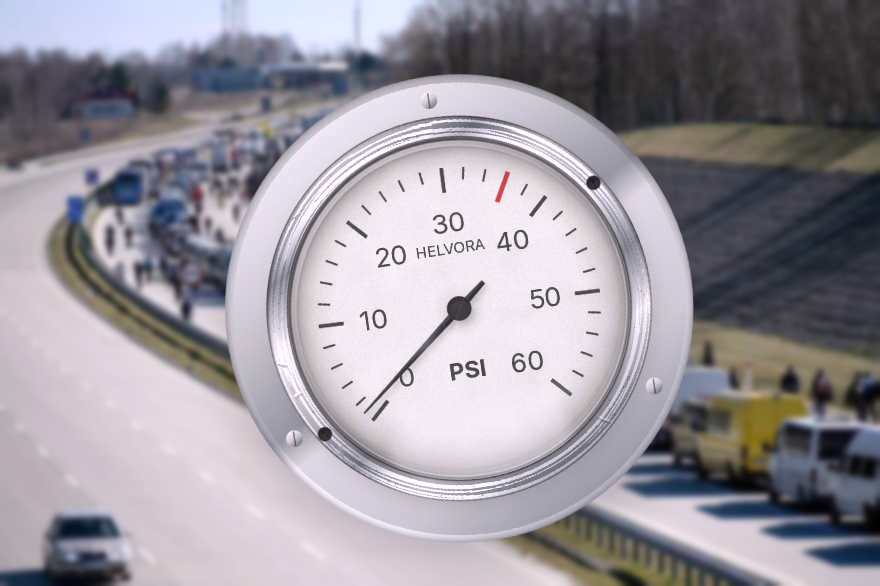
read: 1 psi
